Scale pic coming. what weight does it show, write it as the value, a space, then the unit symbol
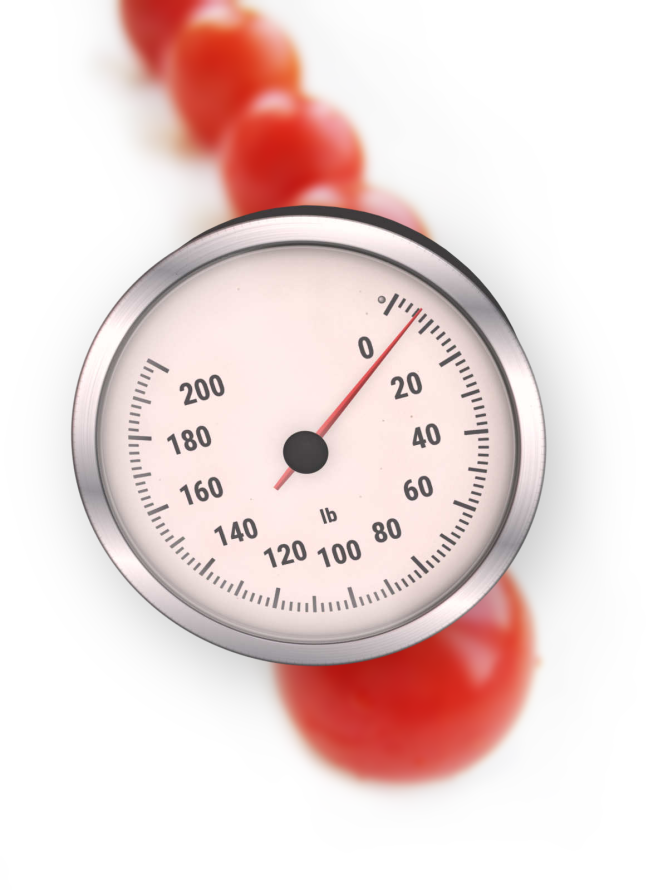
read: 6 lb
